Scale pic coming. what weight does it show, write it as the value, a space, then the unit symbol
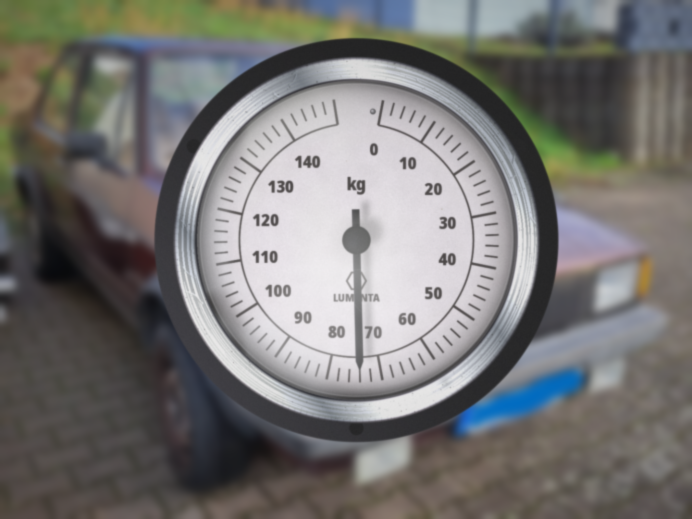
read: 74 kg
